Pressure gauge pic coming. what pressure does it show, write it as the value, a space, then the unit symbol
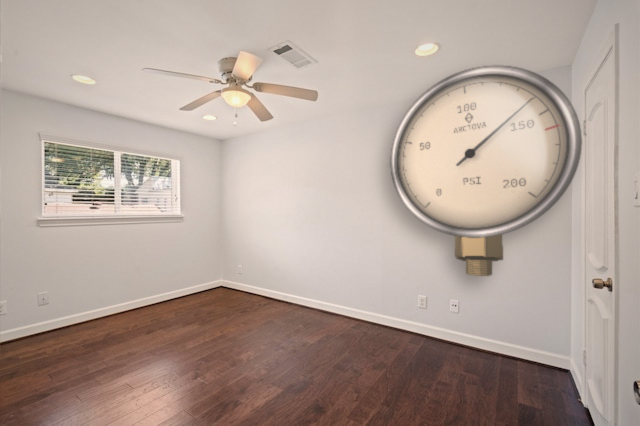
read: 140 psi
